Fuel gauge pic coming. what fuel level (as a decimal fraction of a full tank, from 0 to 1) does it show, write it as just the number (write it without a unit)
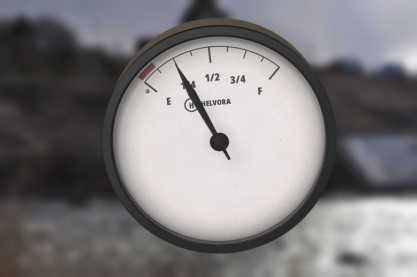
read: 0.25
